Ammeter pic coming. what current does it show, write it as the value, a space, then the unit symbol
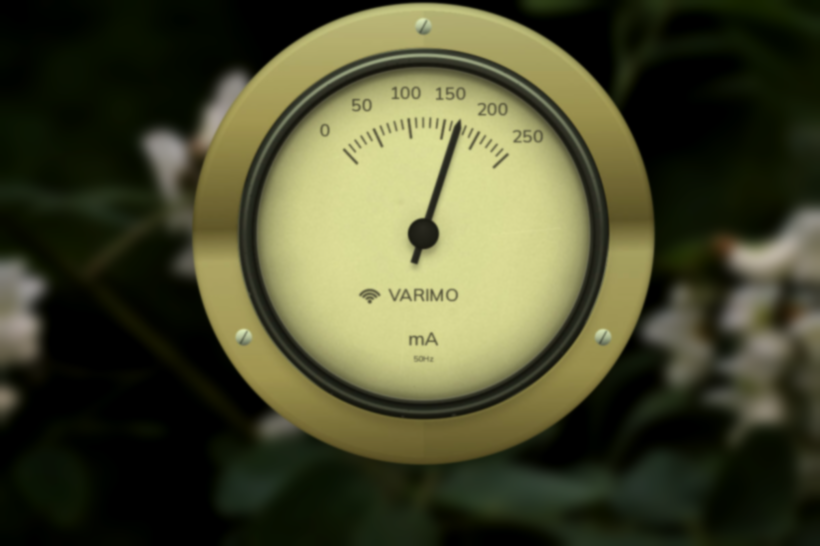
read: 170 mA
